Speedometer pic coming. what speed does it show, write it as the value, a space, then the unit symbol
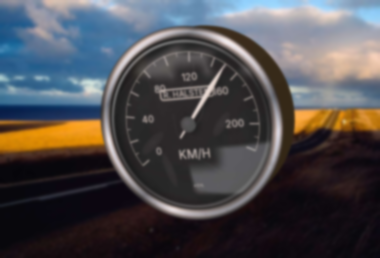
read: 150 km/h
